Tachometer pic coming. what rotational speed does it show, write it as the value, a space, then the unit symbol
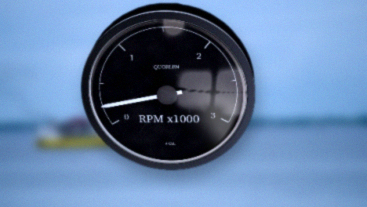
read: 250 rpm
